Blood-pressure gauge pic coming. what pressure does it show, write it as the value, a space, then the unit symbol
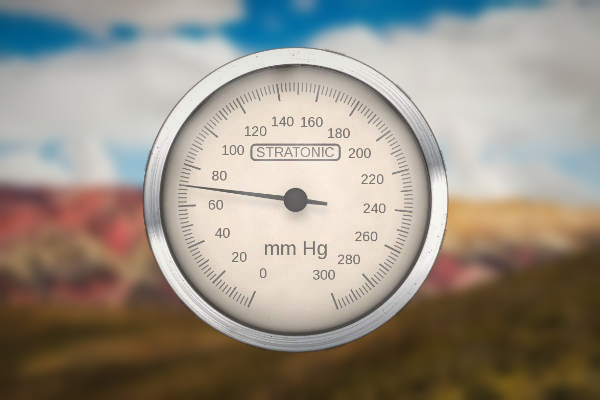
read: 70 mmHg
